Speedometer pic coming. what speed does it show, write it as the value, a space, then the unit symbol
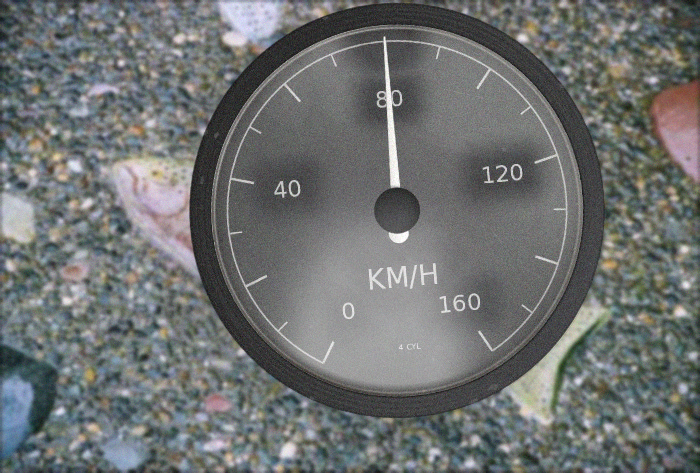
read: 80 km/h
